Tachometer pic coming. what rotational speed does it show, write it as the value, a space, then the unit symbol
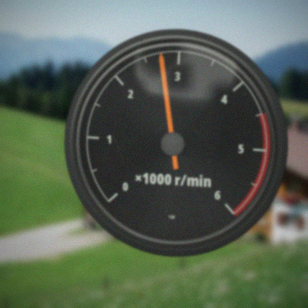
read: 2750 rpm
